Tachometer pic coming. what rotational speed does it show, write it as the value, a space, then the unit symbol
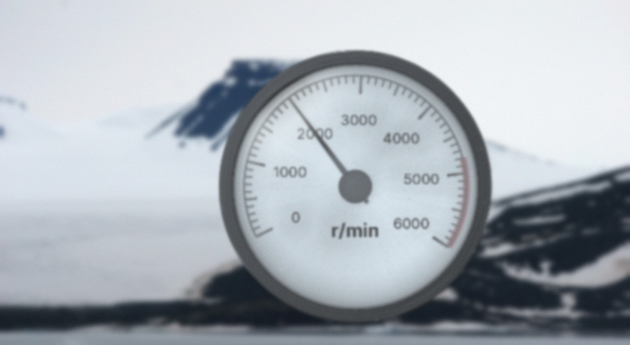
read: 2000 rpm
